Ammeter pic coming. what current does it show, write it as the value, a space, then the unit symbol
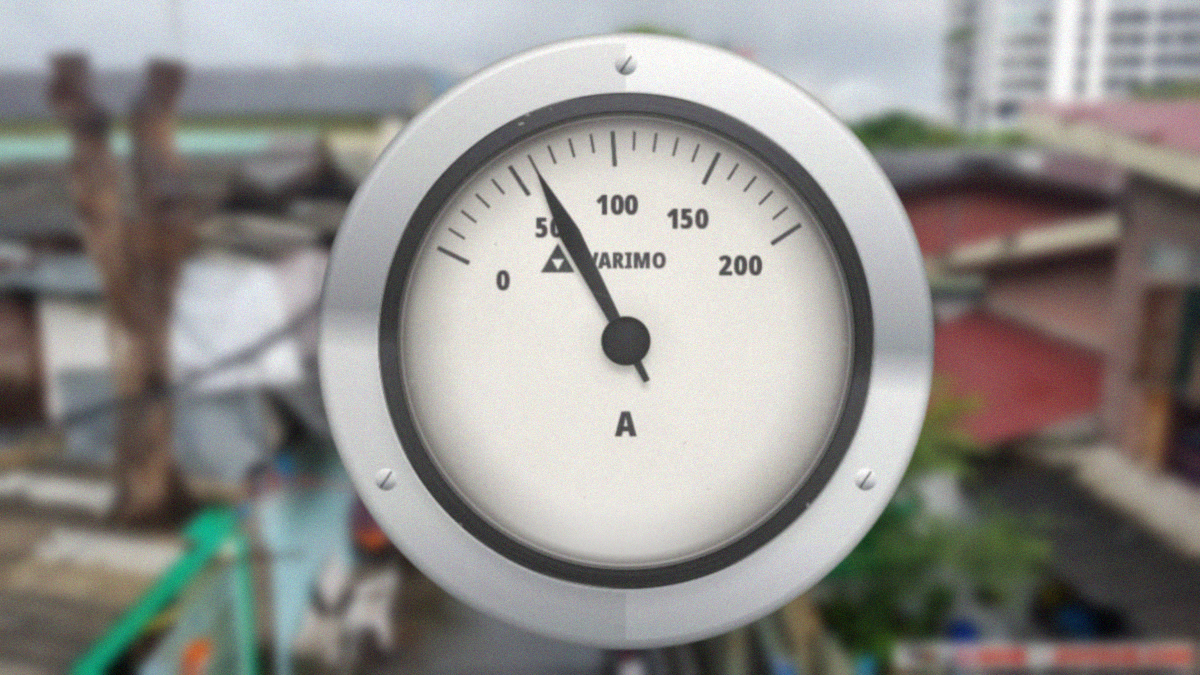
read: 60 A
